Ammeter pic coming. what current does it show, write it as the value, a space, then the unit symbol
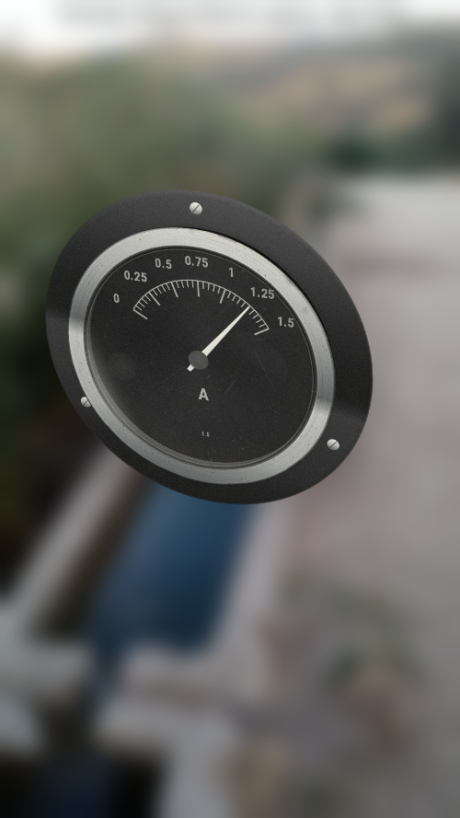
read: 1.25 A
